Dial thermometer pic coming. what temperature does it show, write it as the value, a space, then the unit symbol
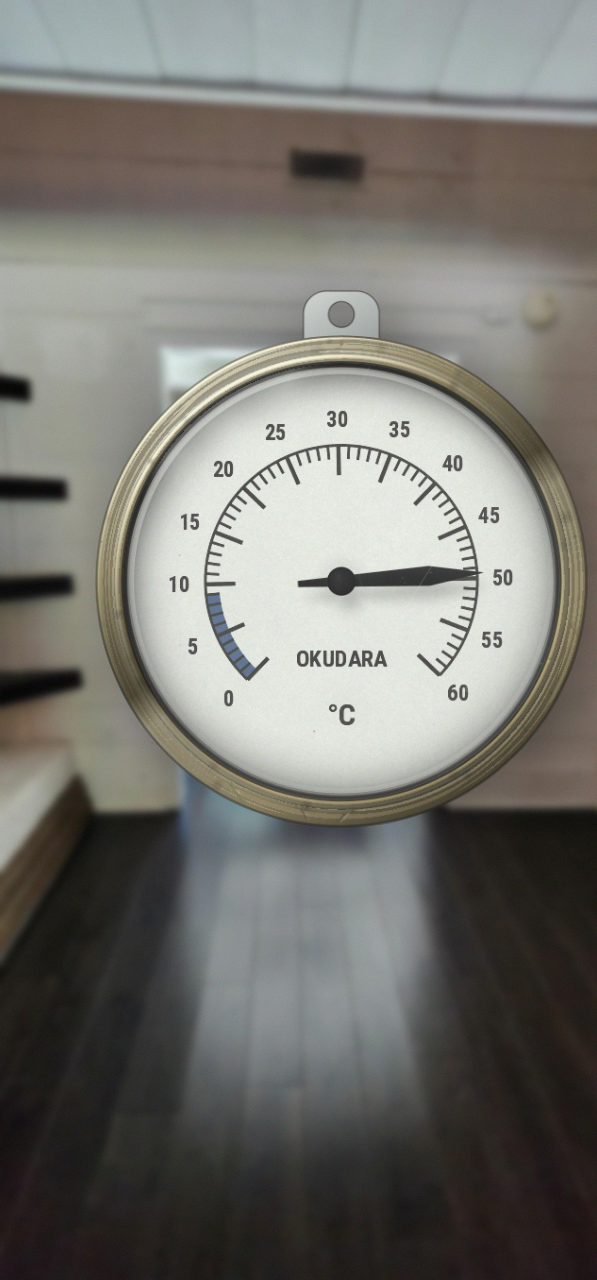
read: 49.5 °C
